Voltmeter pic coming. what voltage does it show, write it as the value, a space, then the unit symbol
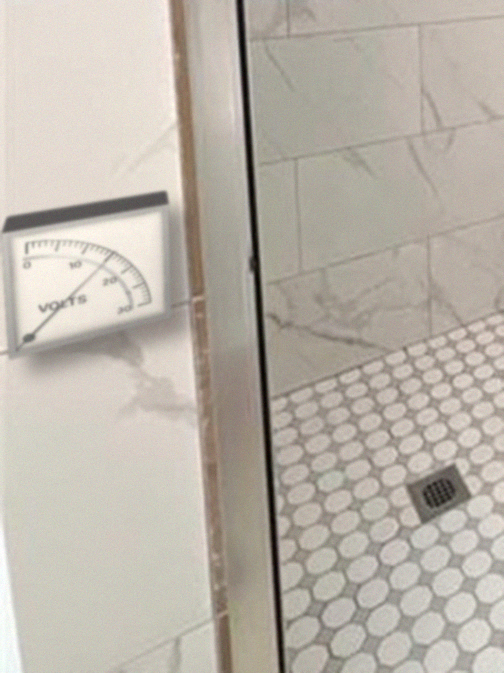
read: 15 V
